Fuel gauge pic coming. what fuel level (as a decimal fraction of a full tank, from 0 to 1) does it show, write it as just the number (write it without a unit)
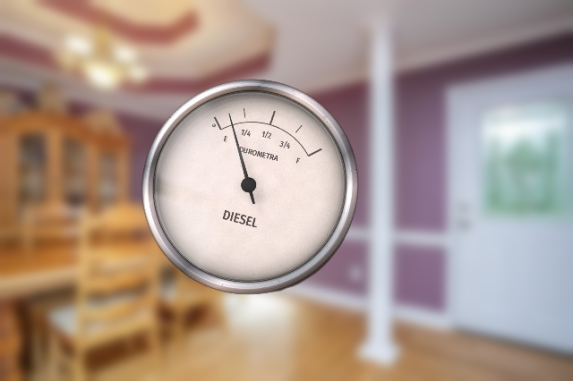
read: 0.125
